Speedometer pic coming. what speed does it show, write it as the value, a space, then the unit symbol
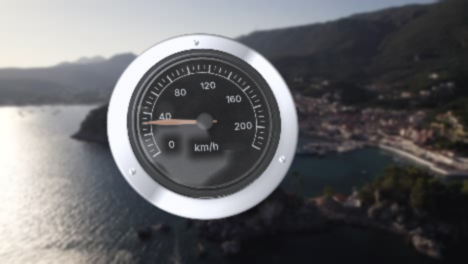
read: 30 km/h
